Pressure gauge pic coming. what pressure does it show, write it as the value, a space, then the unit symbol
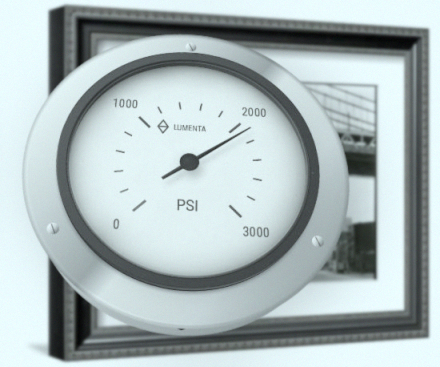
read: 2100 psi
